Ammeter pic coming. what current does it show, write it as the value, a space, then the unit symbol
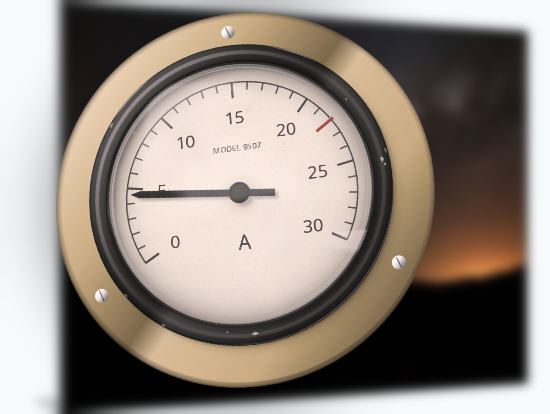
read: 4.5 A
